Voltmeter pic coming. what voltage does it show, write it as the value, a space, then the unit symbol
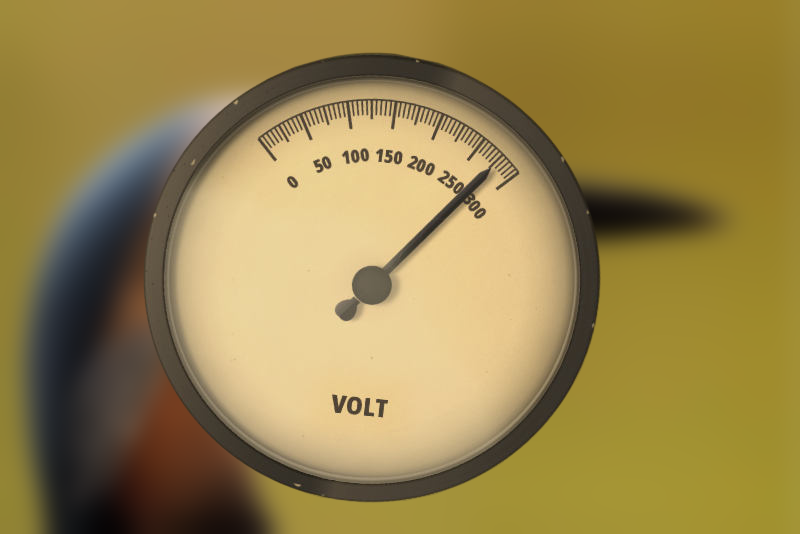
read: 275 V
